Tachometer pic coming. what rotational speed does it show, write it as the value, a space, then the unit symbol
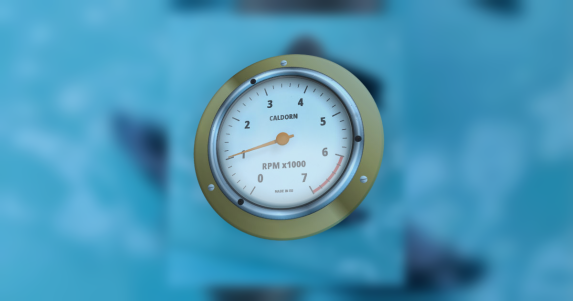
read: 1000 rpm
